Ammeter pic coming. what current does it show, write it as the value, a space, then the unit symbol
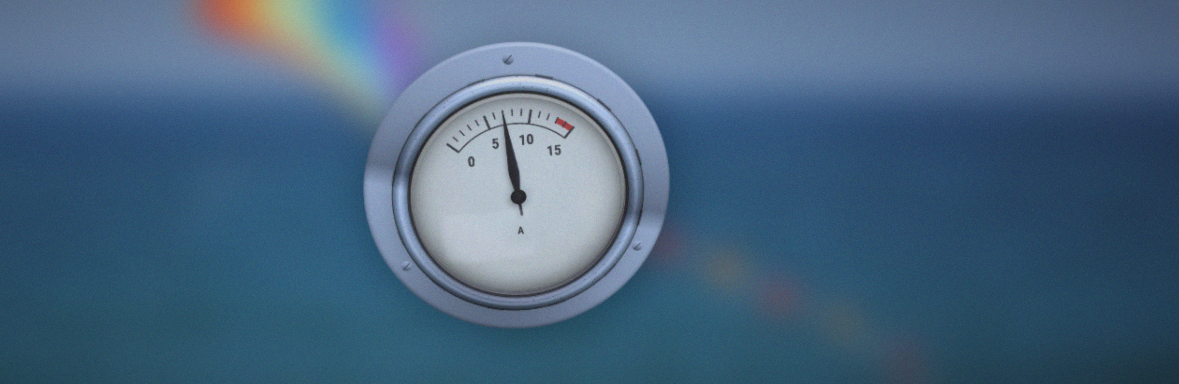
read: 7 A
